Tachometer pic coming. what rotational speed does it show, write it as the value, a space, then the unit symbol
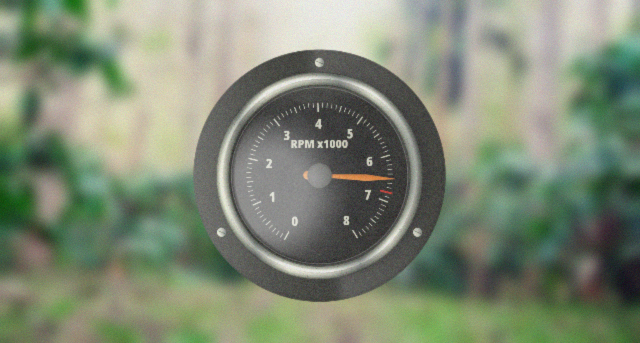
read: 6500 rpm
